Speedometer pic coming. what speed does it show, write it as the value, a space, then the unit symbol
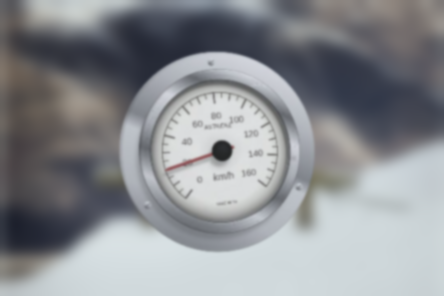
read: 20 km/h
